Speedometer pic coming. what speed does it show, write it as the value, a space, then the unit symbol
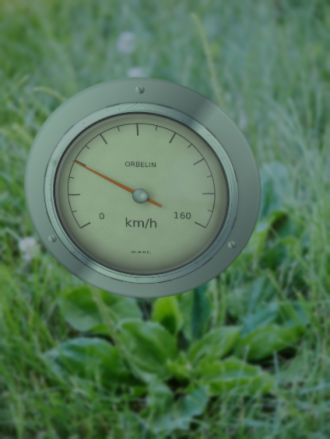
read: 40 km/h
